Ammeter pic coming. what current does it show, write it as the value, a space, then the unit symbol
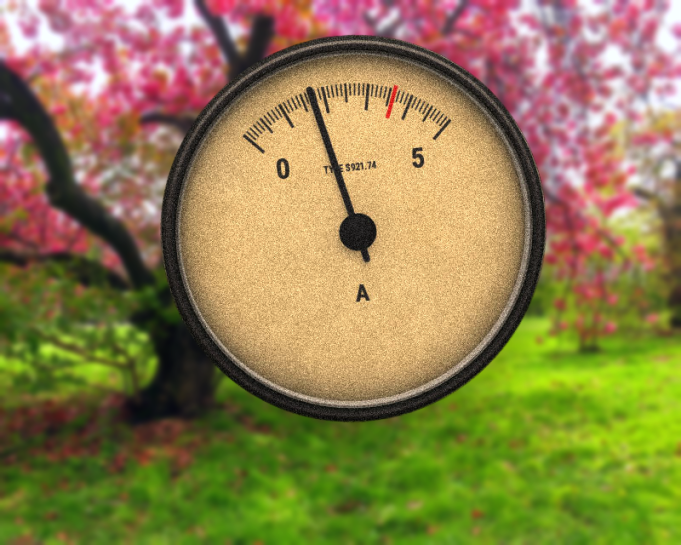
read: 1.7 A
